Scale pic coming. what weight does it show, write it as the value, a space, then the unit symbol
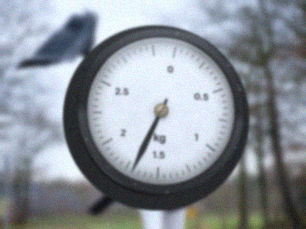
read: 1.7 kg
